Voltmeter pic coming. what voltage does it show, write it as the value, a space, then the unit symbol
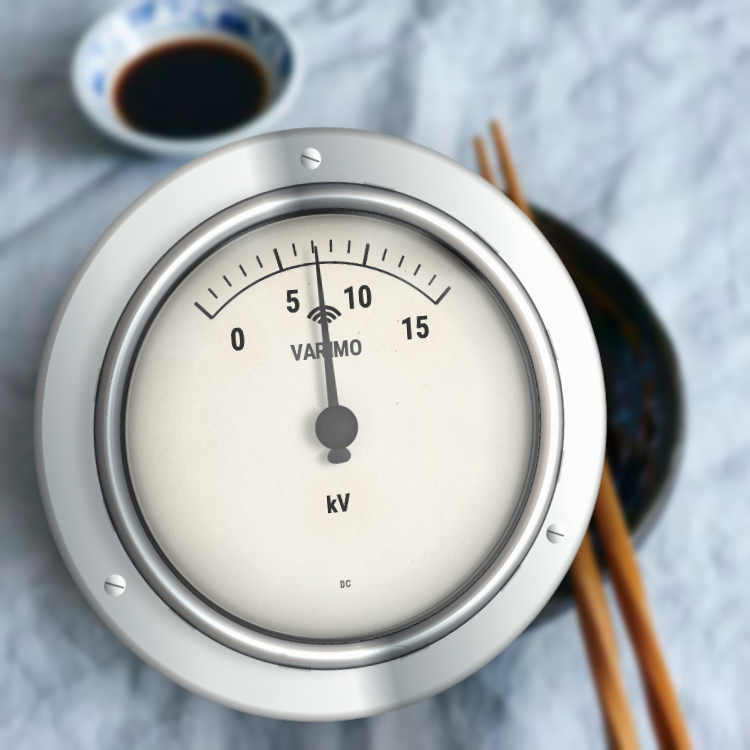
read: 7 kV
